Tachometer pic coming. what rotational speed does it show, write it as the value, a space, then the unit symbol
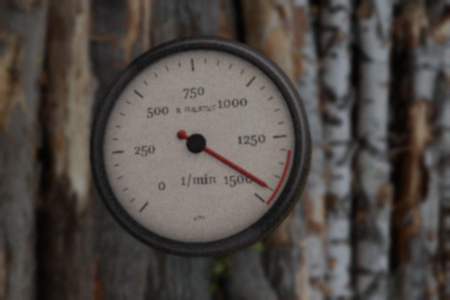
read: 1450 rpm
